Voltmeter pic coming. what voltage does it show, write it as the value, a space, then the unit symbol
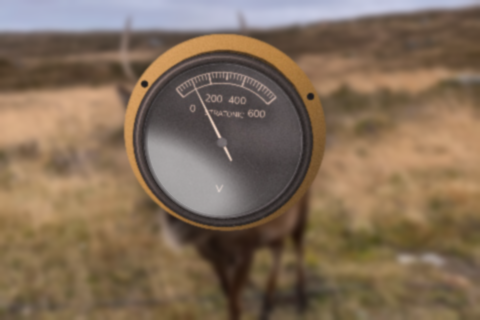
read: 100 V
